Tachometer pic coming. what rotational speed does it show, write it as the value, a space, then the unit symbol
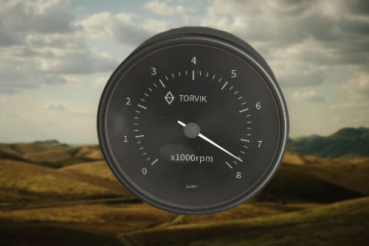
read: 7600 rpm
